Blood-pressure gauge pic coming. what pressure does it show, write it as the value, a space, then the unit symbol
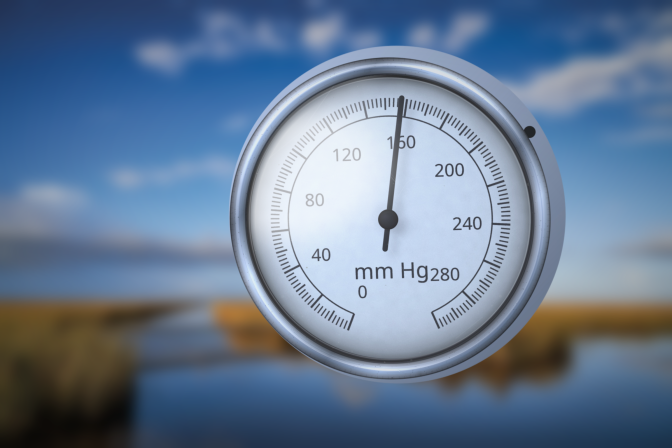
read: 158 mmHg
